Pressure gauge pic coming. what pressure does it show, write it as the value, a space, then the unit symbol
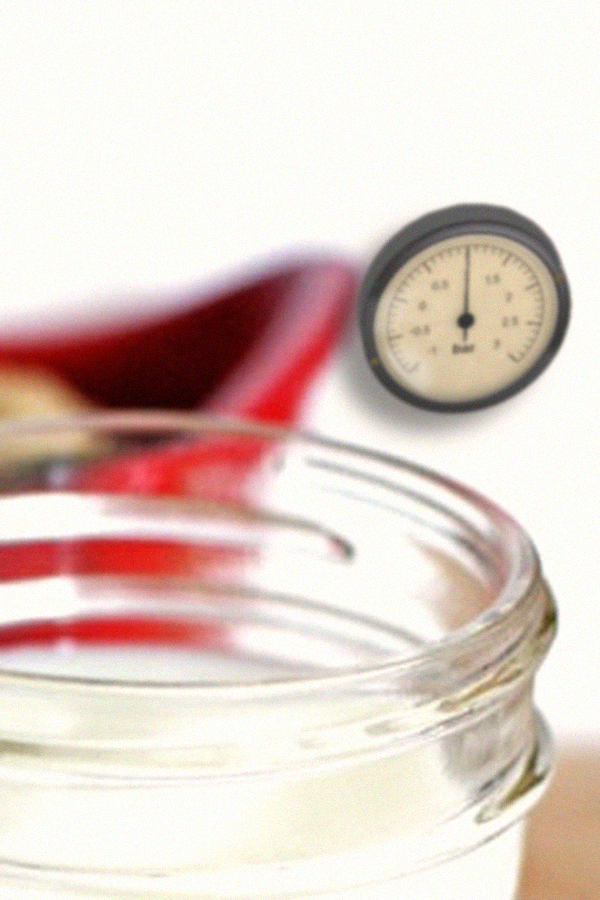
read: 1 bar
